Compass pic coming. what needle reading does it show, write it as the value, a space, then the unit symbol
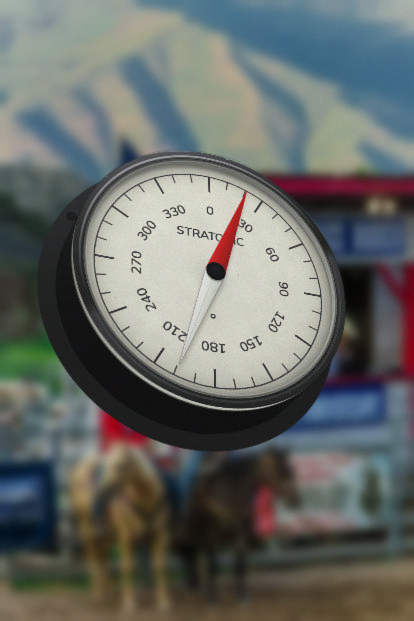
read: 20 °
